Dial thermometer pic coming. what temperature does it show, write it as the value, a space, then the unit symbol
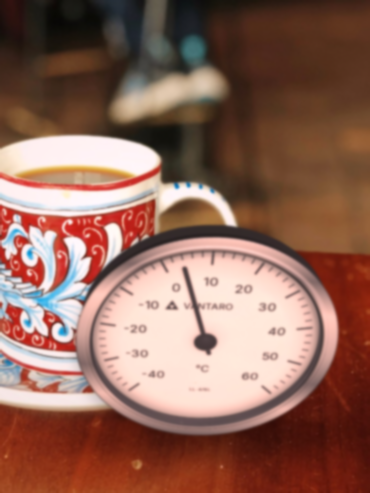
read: 4 °C
